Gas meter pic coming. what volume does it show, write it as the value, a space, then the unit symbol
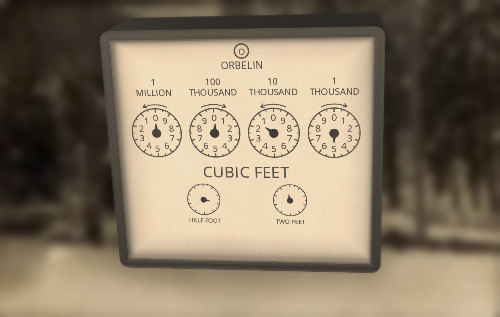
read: 1500 ft³
